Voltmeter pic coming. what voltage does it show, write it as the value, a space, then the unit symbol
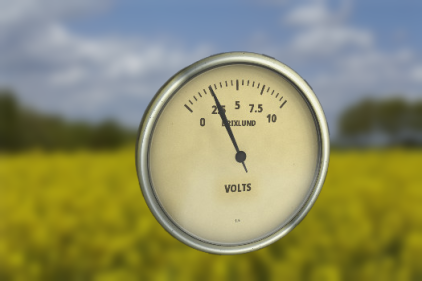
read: 2.5 V
